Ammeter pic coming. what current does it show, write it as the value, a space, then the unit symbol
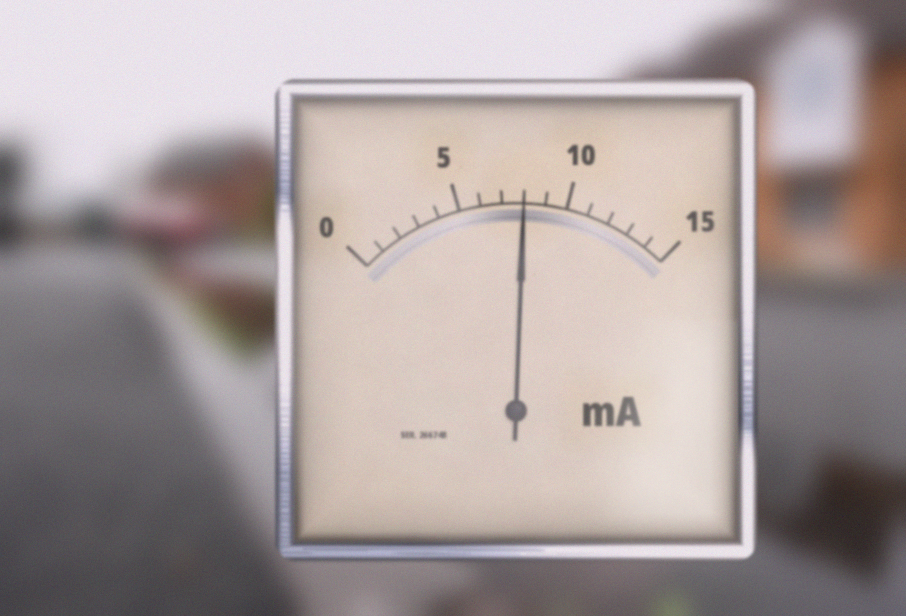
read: 8 mA
